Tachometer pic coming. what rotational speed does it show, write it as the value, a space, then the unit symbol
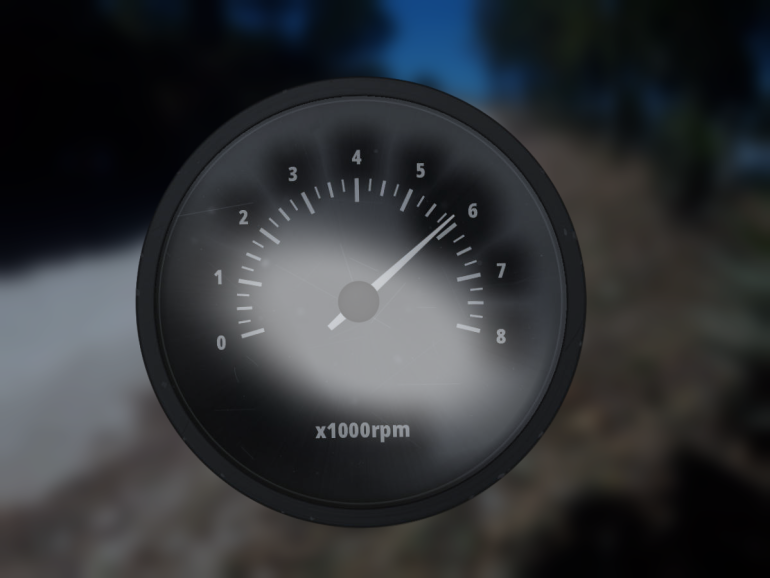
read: 5875 rpm
